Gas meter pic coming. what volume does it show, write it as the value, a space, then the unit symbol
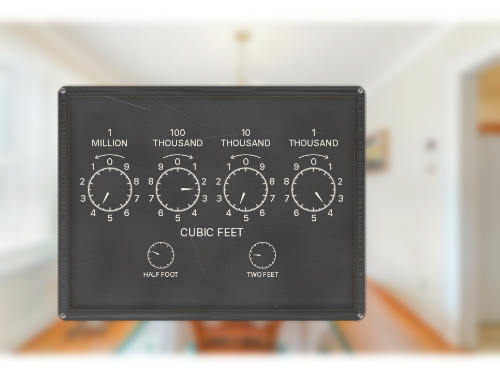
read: 424400 ft³
